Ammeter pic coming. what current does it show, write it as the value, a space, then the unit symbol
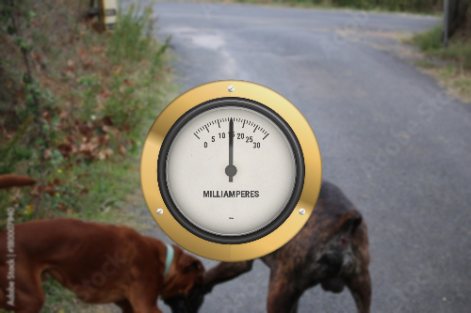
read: 15 mA
